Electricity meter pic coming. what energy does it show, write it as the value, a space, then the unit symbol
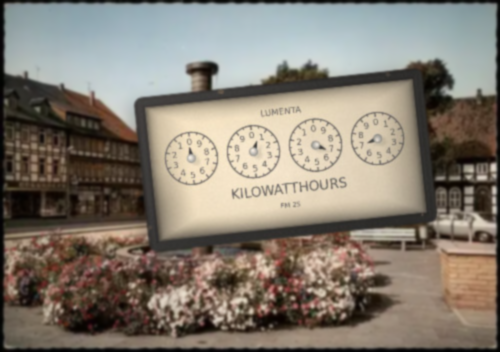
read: 67 kWh
